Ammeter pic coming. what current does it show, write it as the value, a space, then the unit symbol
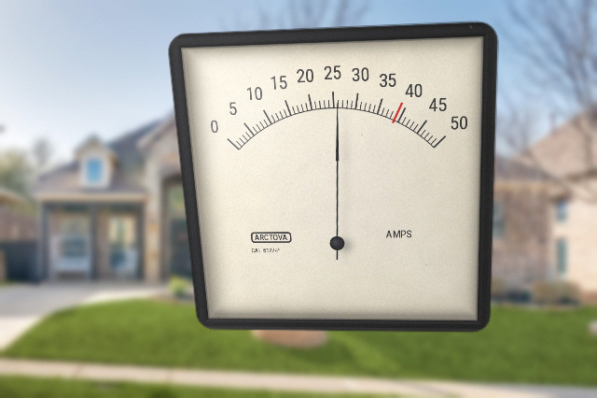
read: 26 A
